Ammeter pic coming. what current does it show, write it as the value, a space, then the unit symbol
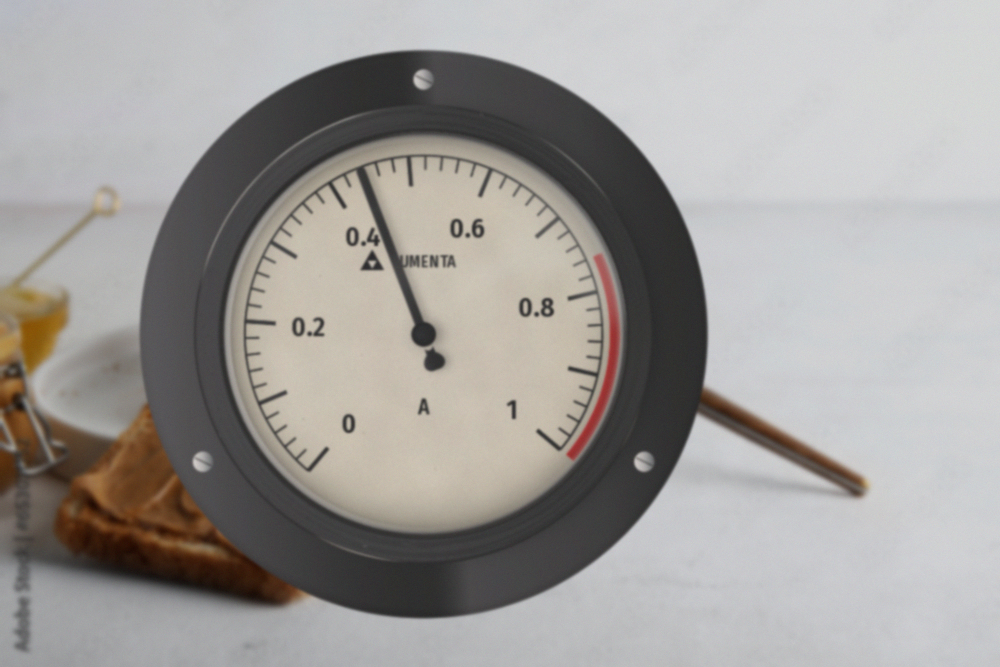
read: 0.44 A
